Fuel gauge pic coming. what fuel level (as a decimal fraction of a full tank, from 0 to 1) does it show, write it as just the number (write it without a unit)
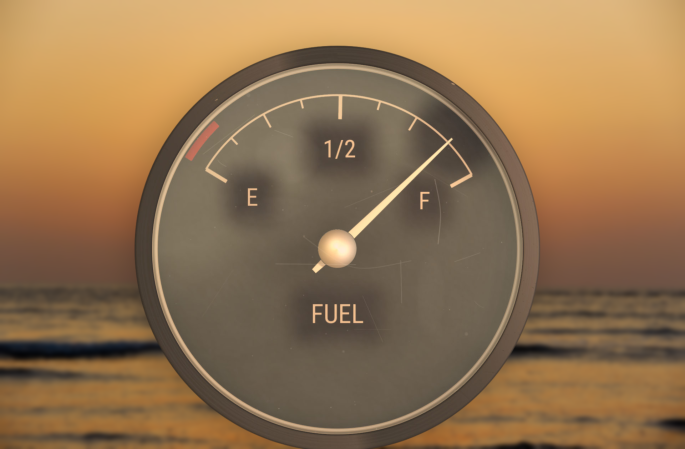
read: 0.875
